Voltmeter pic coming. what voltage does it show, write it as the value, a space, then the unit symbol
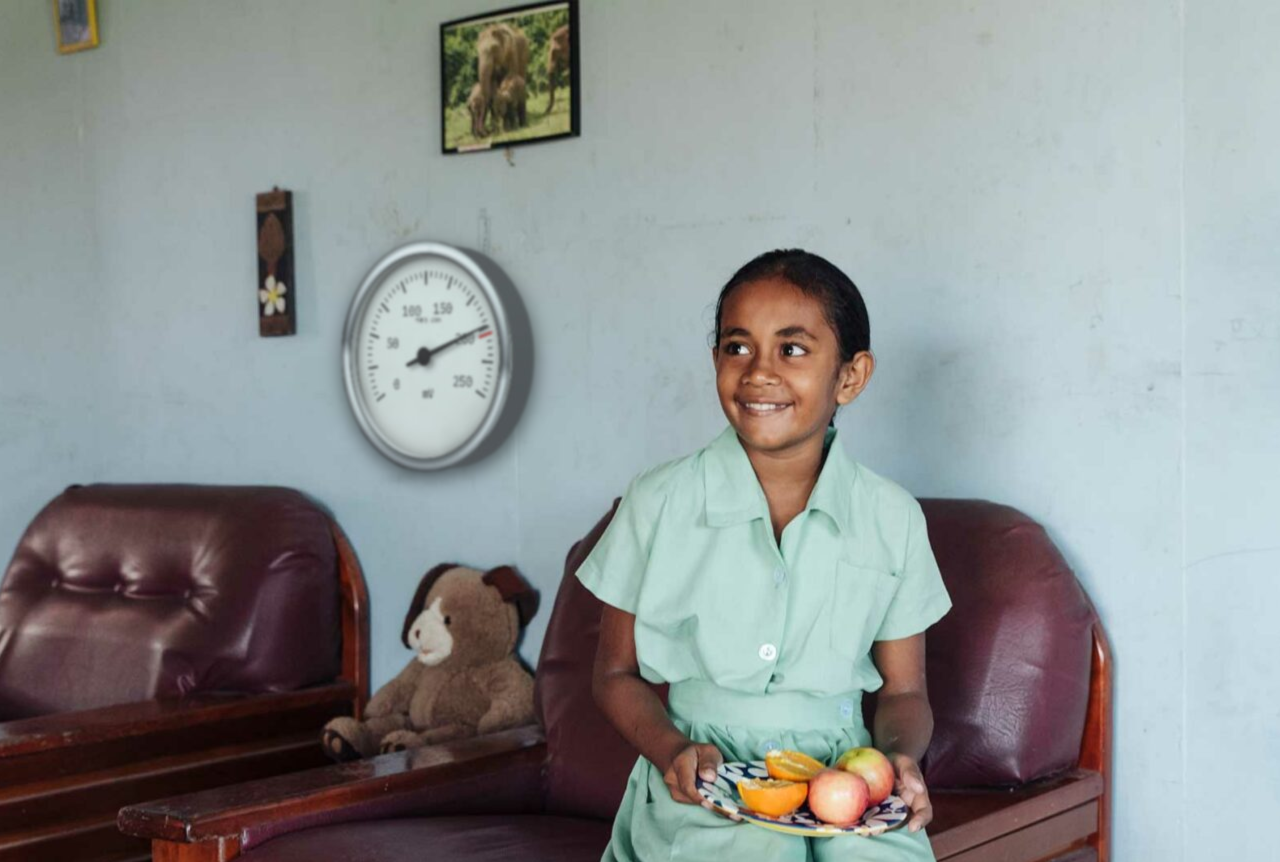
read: 200 mV
